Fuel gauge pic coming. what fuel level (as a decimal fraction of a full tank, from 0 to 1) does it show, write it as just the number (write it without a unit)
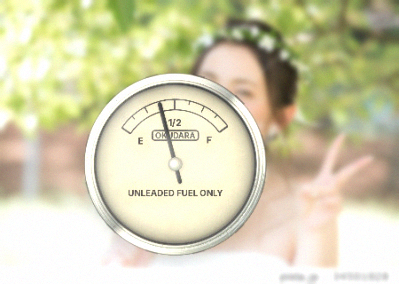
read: 0.375
